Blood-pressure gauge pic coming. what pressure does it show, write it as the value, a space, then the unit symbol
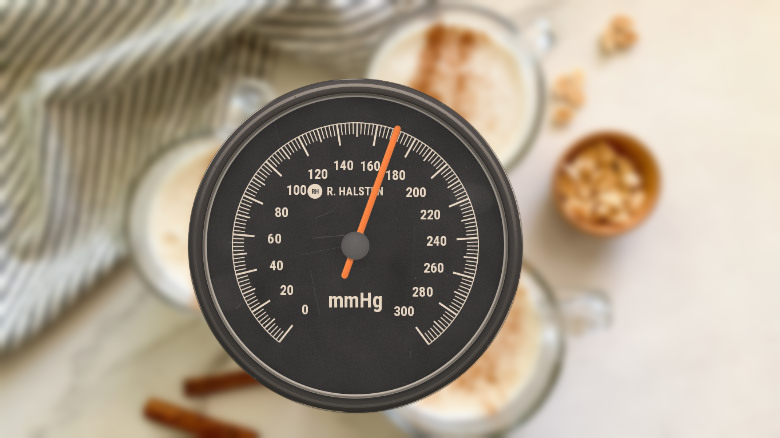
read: 170 mmHg
